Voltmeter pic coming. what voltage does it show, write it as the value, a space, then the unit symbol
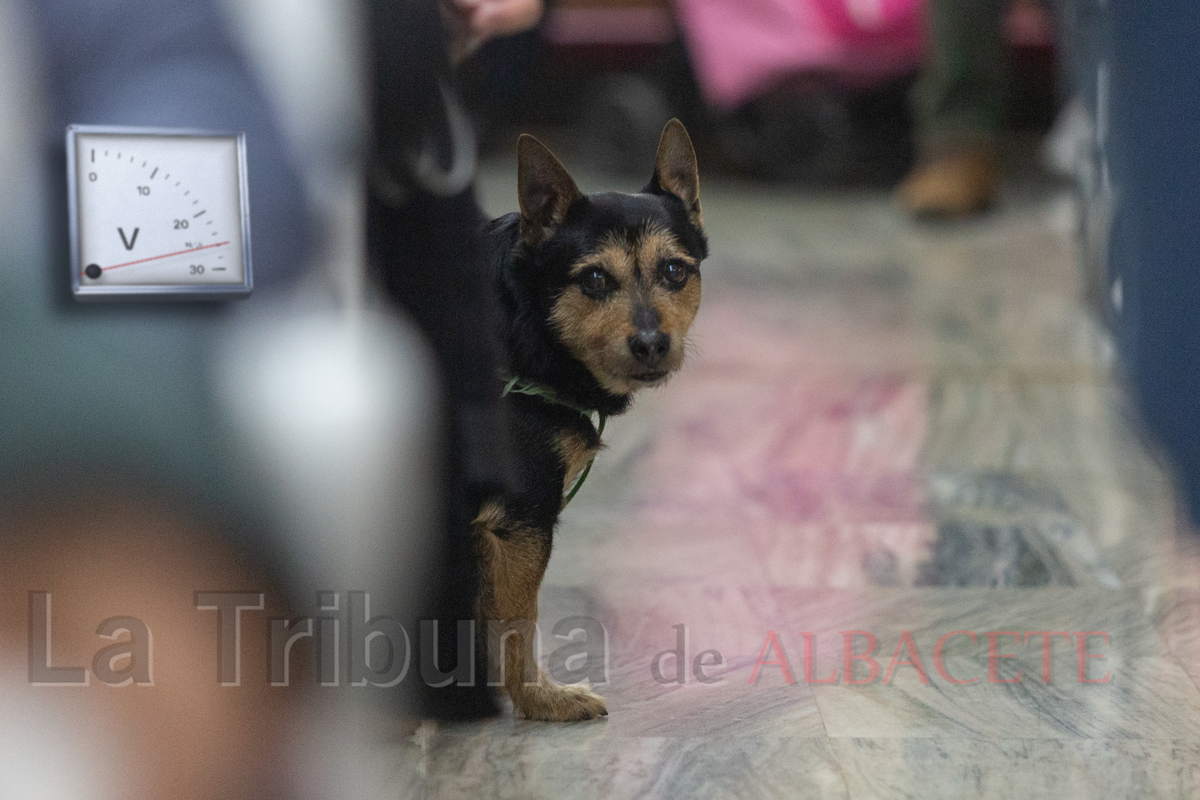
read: 26 V
